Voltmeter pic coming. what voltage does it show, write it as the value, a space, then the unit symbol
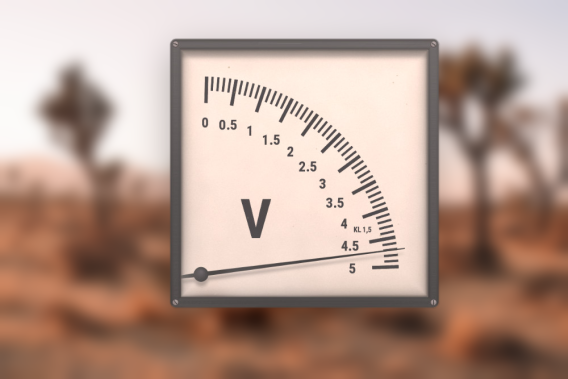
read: 4.7 V
